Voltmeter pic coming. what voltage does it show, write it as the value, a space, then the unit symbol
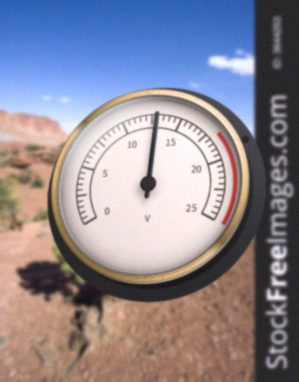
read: 13 V
